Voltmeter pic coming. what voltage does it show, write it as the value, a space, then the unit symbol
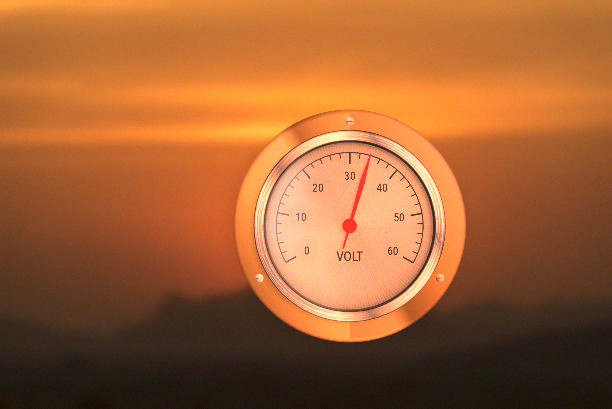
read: 34 V
